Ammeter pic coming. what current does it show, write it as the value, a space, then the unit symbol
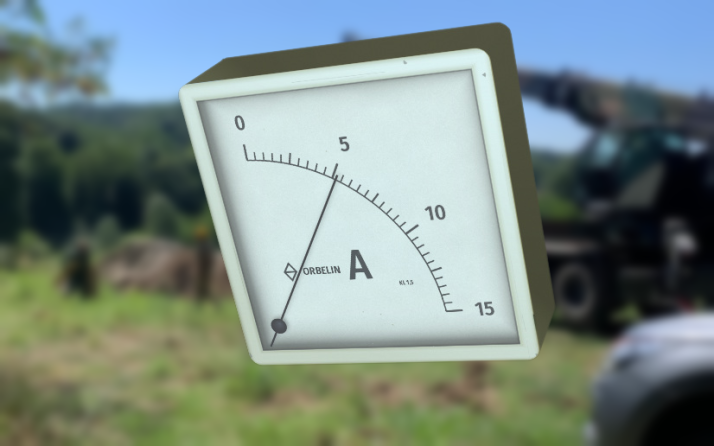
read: 5.25 A
